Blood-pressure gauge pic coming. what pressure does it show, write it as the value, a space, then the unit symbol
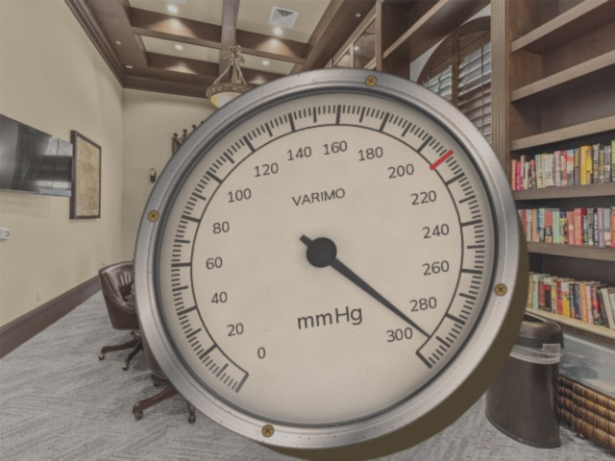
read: 292 mmHg
